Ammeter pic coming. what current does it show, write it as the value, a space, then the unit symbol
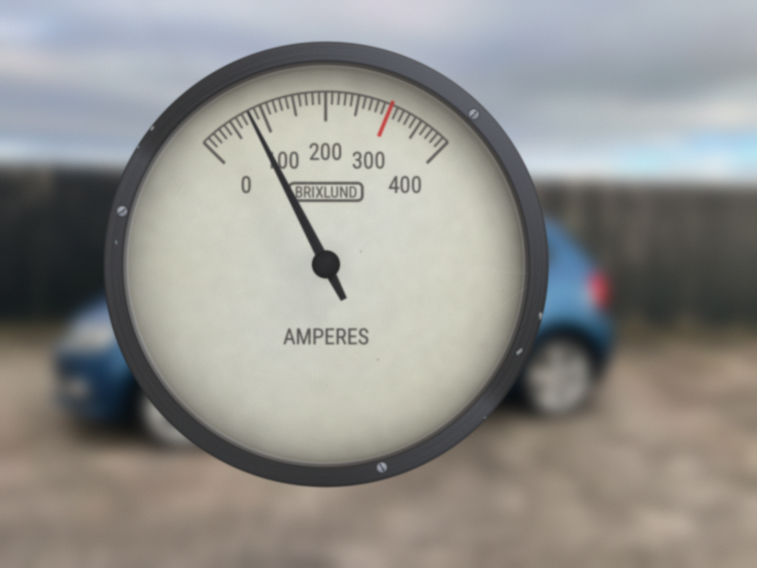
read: 80 A
